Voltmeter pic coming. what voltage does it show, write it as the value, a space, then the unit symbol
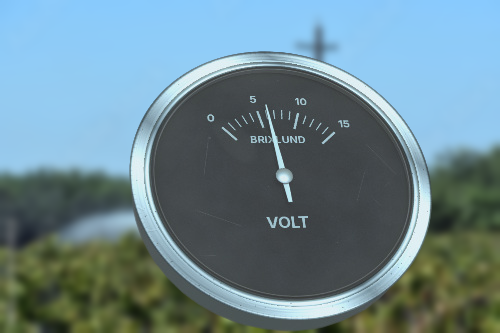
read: 6 V
